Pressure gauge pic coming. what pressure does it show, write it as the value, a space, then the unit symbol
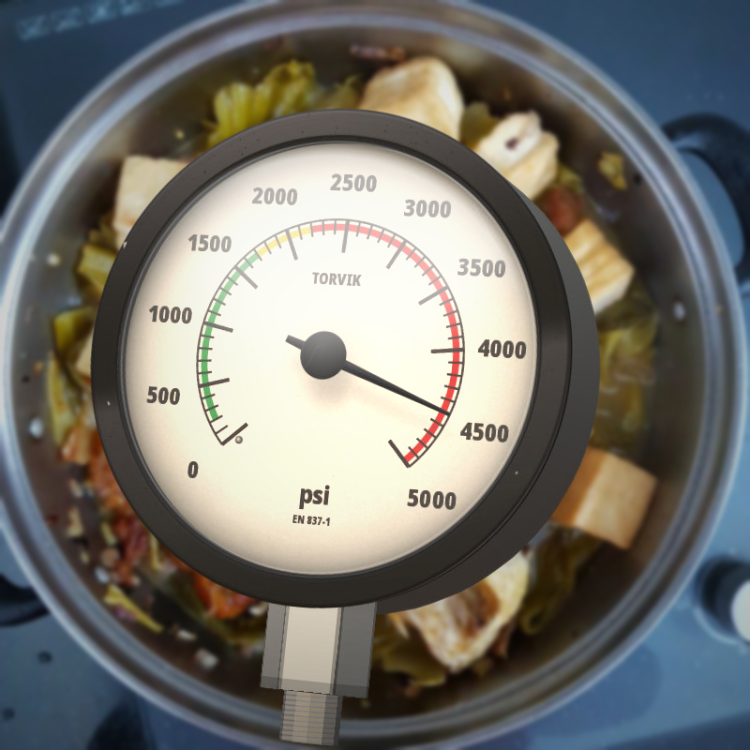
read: 4500 psi
